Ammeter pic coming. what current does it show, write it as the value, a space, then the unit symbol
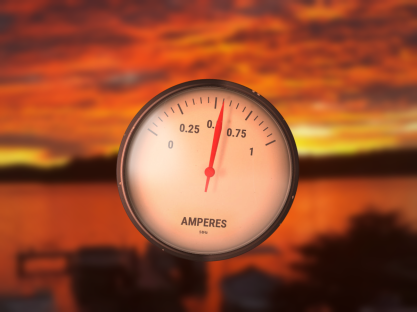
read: 0.55 A
